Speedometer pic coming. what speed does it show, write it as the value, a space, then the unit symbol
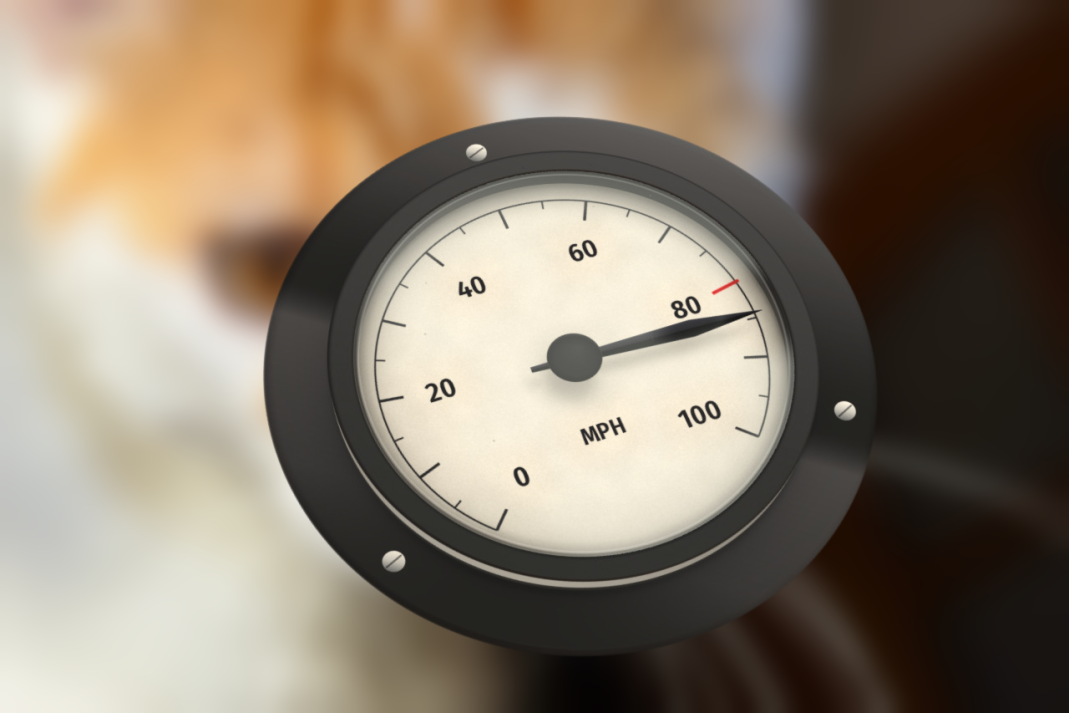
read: 85 mph
